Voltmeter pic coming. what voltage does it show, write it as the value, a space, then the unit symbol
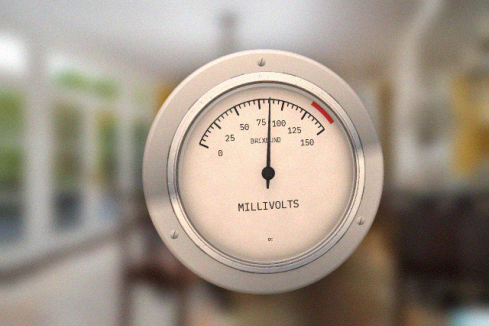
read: 85 mV
